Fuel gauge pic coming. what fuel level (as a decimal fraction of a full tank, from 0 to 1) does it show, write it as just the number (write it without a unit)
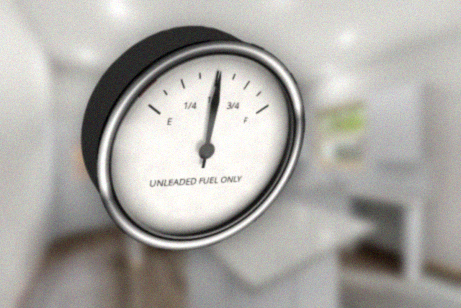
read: 0.5
